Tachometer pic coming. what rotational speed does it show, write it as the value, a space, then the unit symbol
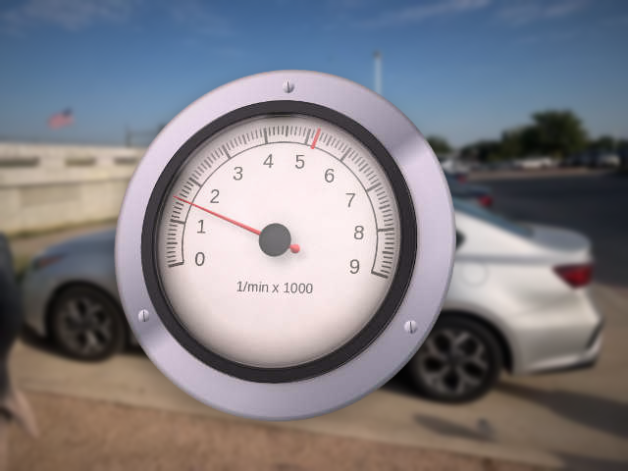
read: 1500 rpm
